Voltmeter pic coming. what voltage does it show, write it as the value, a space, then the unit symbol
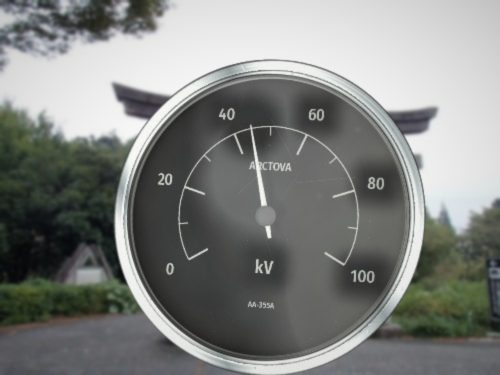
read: 45 kV
